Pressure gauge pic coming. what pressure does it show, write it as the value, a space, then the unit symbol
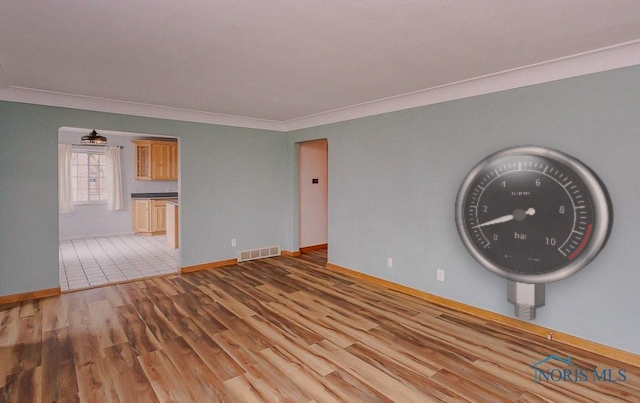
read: 1 bar
